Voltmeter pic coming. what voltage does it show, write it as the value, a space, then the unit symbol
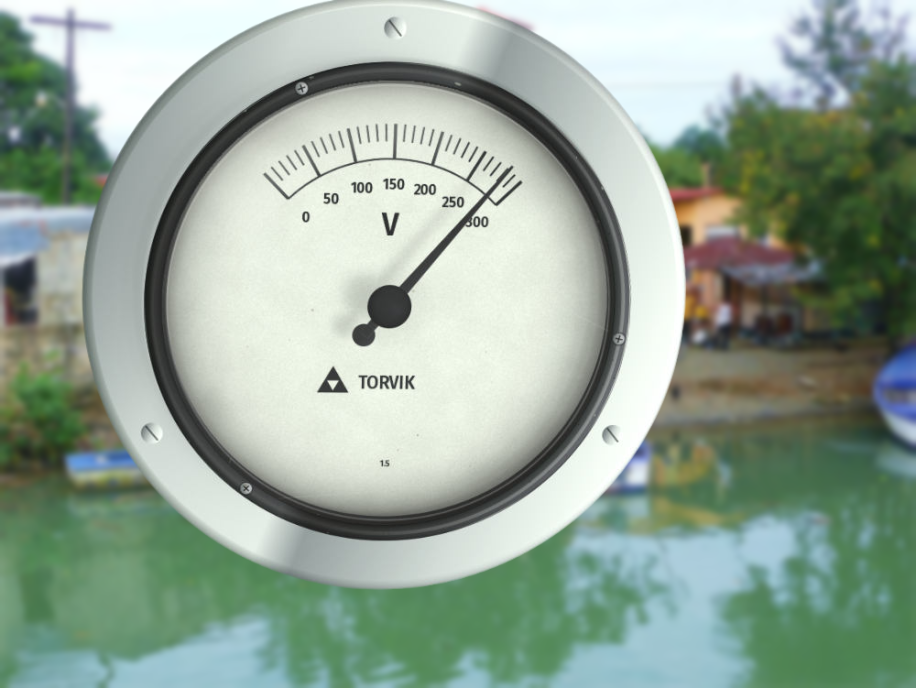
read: 280 V
